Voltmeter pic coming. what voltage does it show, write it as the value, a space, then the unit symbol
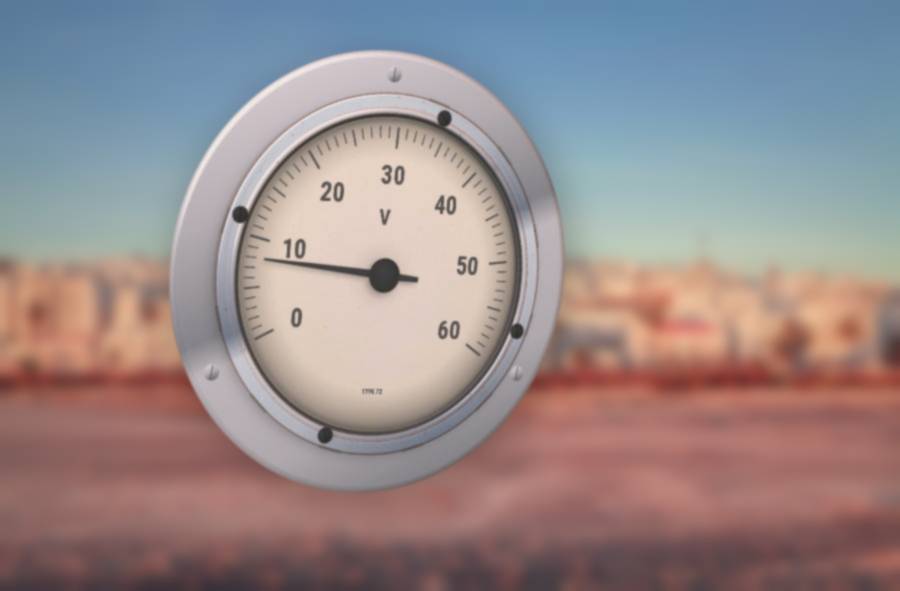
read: 8 V
